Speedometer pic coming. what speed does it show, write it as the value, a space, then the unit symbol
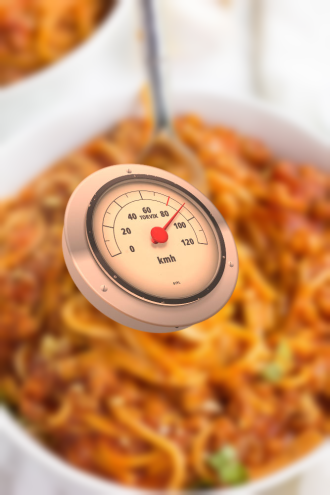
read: 90 km/h
